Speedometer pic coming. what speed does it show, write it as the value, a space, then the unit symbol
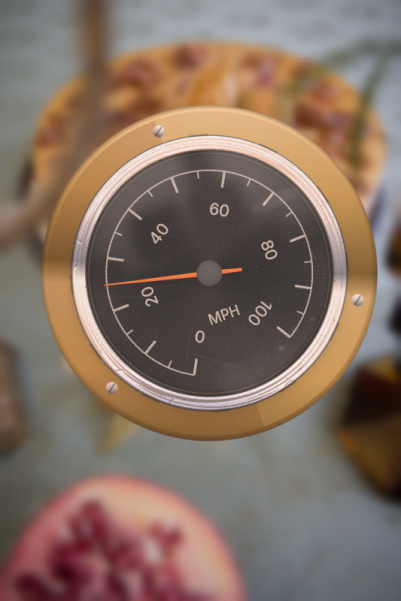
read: 25 mph
